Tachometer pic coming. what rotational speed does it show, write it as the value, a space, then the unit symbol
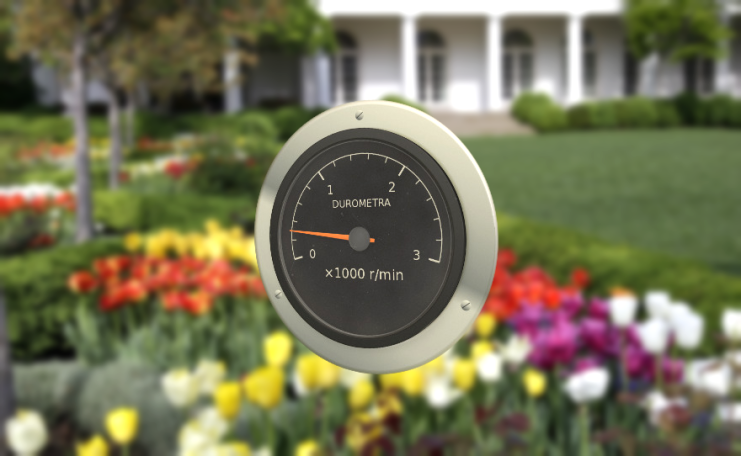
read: 300 rpm
